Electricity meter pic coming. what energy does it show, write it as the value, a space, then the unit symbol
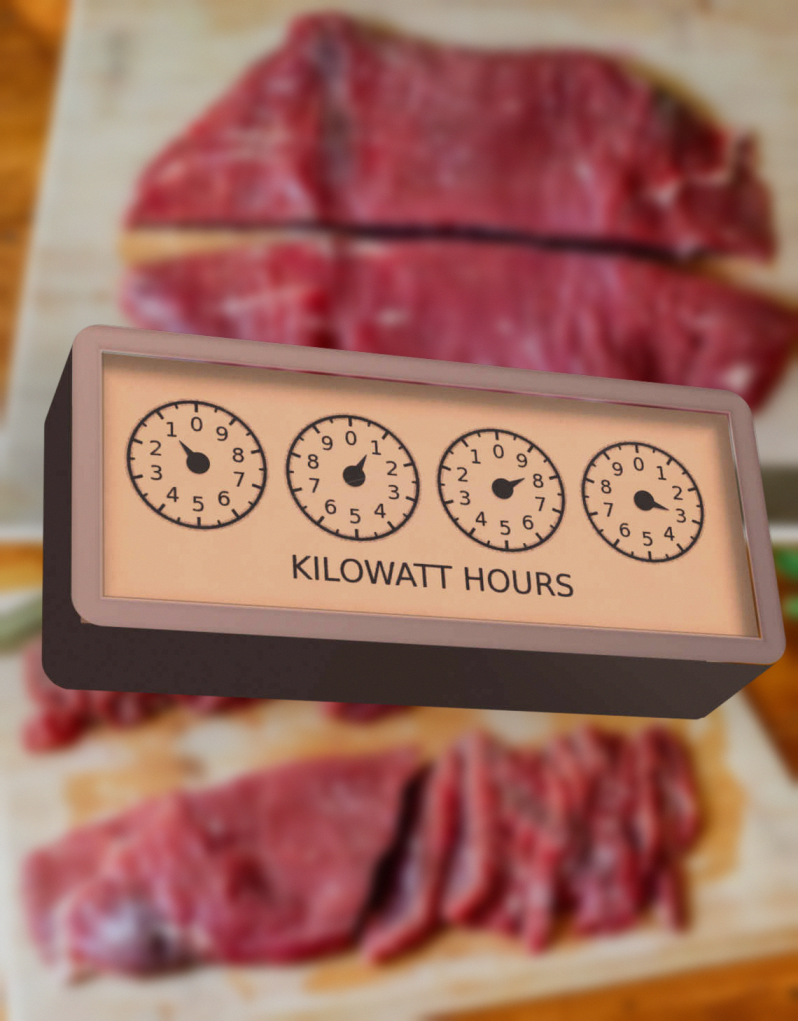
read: 1083 kWh
